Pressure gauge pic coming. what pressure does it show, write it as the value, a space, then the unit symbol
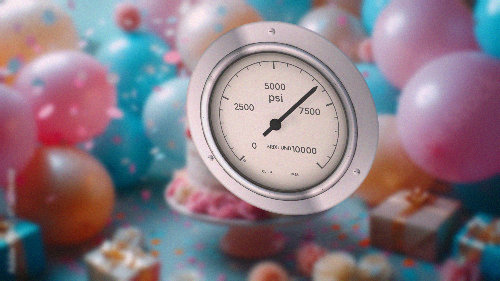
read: 6750 psi
